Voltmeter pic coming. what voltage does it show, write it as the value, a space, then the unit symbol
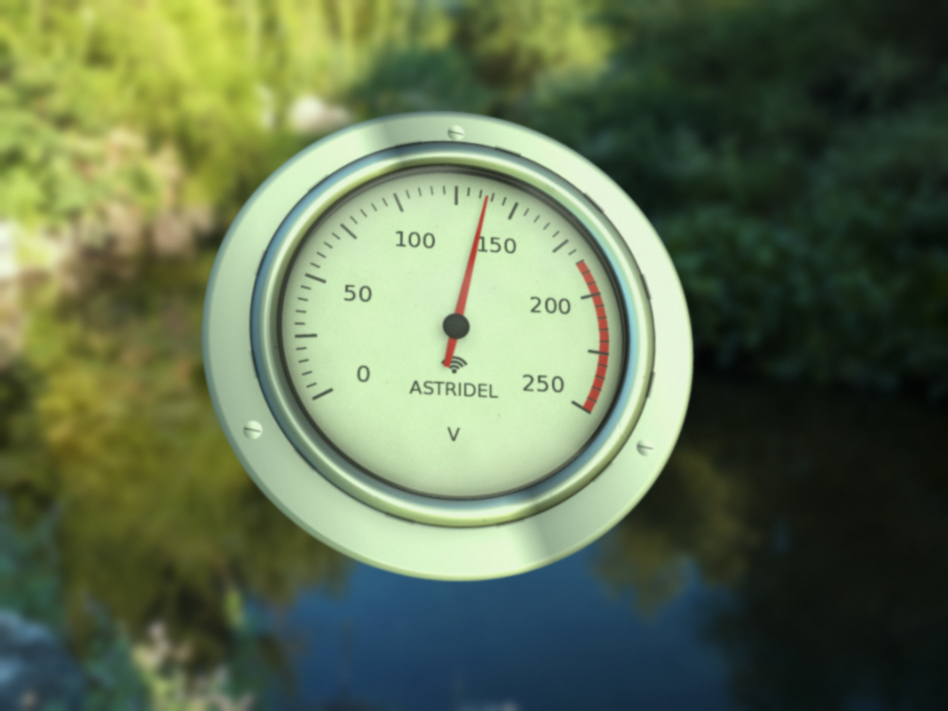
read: 137.5 V
